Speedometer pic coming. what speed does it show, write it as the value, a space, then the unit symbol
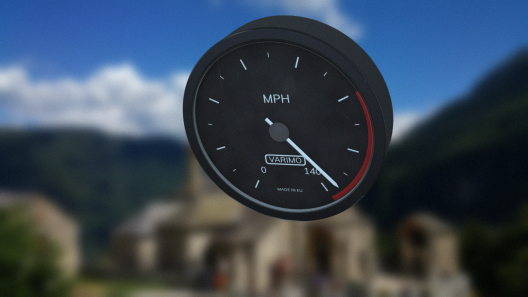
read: 135 mph
